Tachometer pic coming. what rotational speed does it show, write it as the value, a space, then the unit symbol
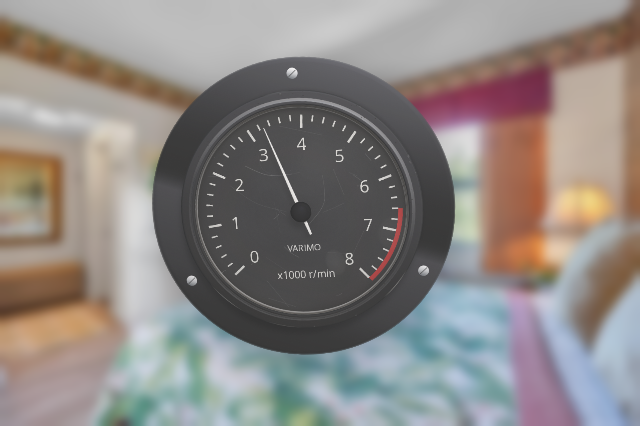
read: 3300 rpm
